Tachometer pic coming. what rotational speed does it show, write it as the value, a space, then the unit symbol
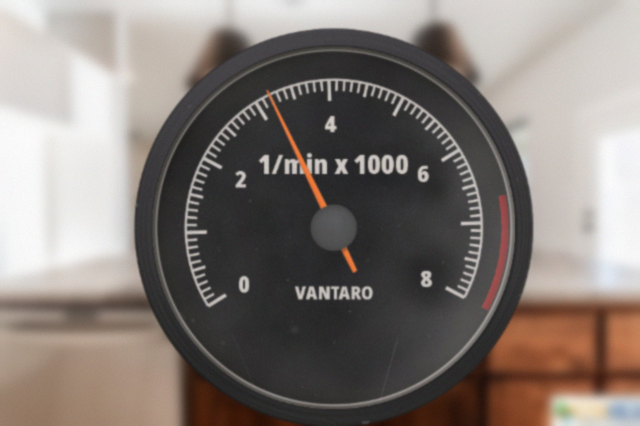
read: 3200 rpm
